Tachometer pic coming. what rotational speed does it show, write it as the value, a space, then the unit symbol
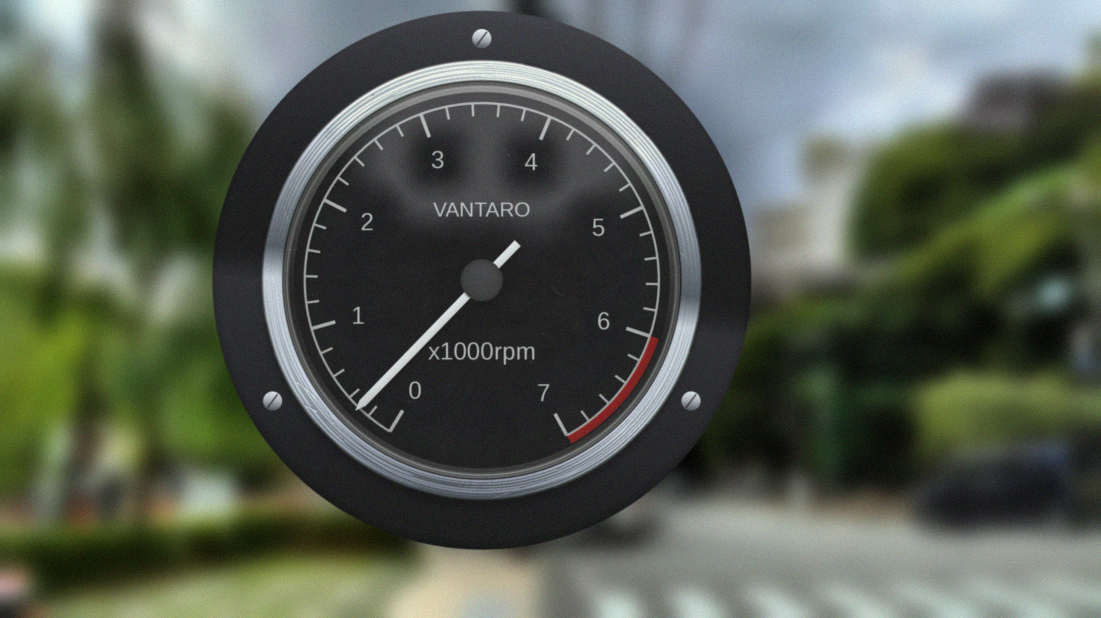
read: 300 rpm
